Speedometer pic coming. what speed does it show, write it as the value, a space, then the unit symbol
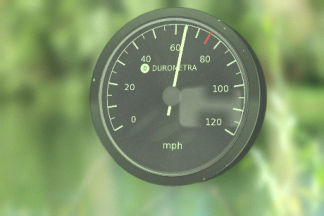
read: 65 mph
